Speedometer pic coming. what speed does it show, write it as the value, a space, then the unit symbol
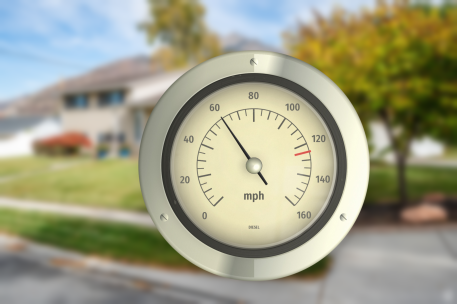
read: 60 mph
